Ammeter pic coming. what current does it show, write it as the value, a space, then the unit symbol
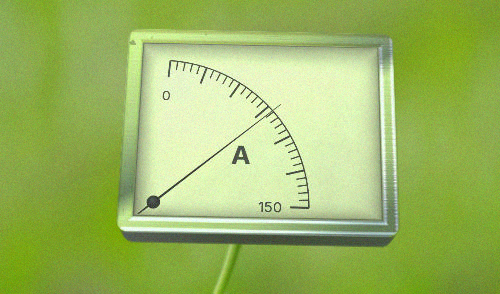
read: 80 A
